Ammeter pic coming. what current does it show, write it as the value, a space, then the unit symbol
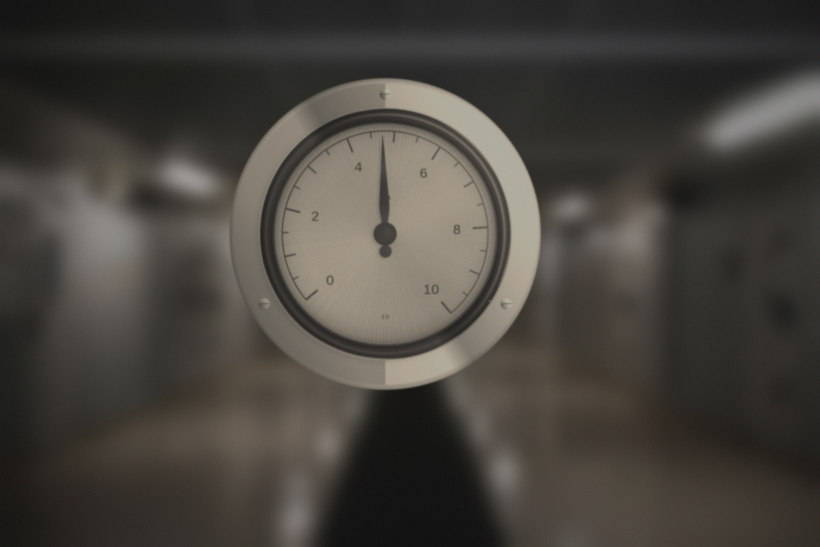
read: 4.75 A
